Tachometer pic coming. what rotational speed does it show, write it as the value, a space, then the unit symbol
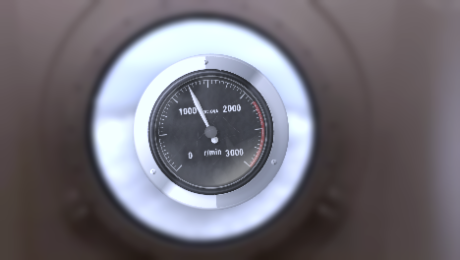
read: 1250 rpm
